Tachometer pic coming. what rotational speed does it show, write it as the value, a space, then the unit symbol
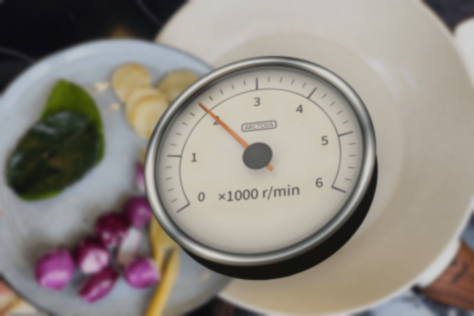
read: 2000 rpm
